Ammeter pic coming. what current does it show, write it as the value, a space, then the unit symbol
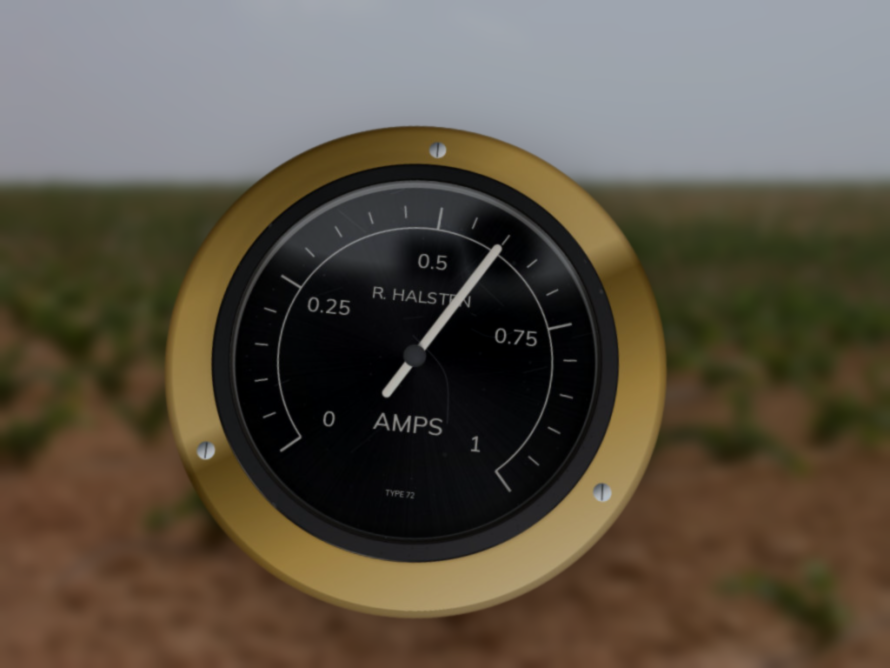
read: 0.6 A
